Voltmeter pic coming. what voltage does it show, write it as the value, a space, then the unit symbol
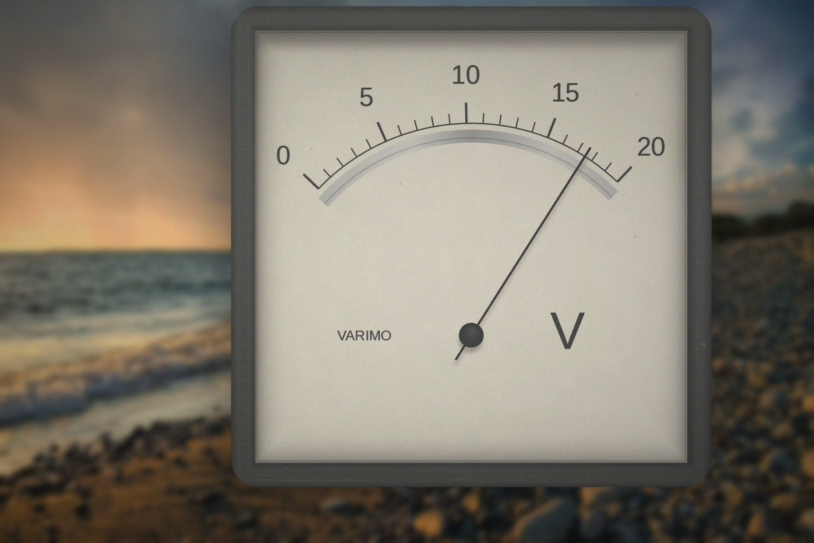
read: 17.5 V
